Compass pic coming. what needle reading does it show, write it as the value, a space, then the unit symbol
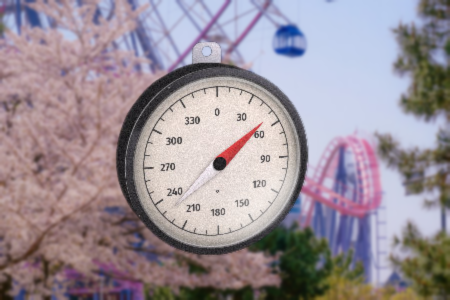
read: 50 °
